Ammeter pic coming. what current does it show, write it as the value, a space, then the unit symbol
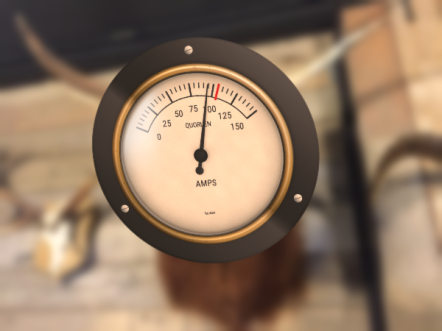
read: 95 A
